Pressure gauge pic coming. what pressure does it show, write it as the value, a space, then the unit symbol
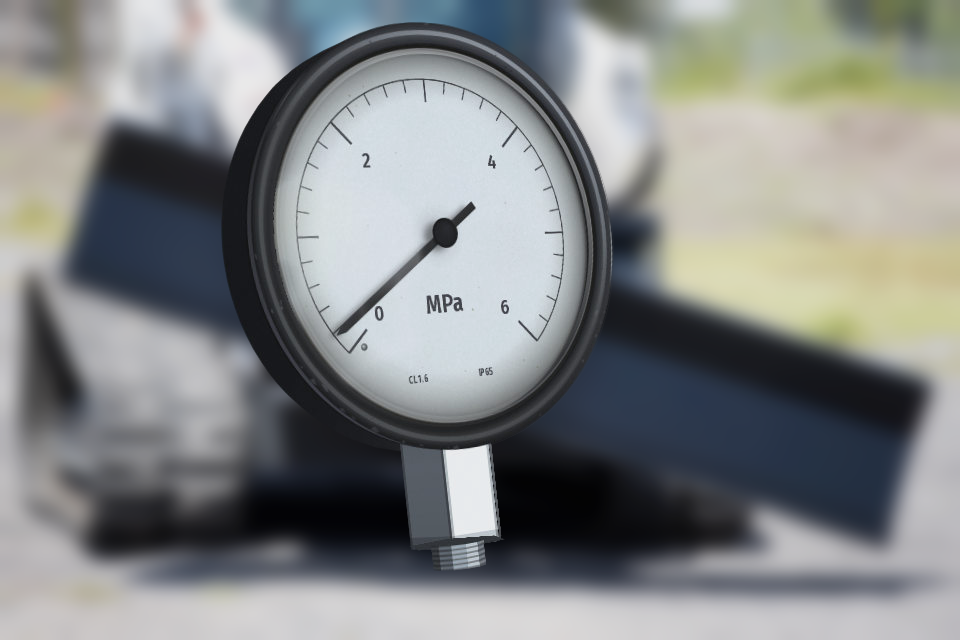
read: 0.2 MPa
